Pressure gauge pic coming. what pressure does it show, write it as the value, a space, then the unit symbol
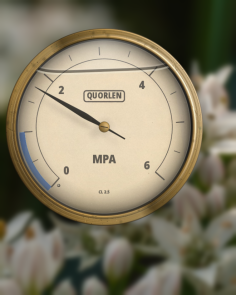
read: 1.75 MPa
